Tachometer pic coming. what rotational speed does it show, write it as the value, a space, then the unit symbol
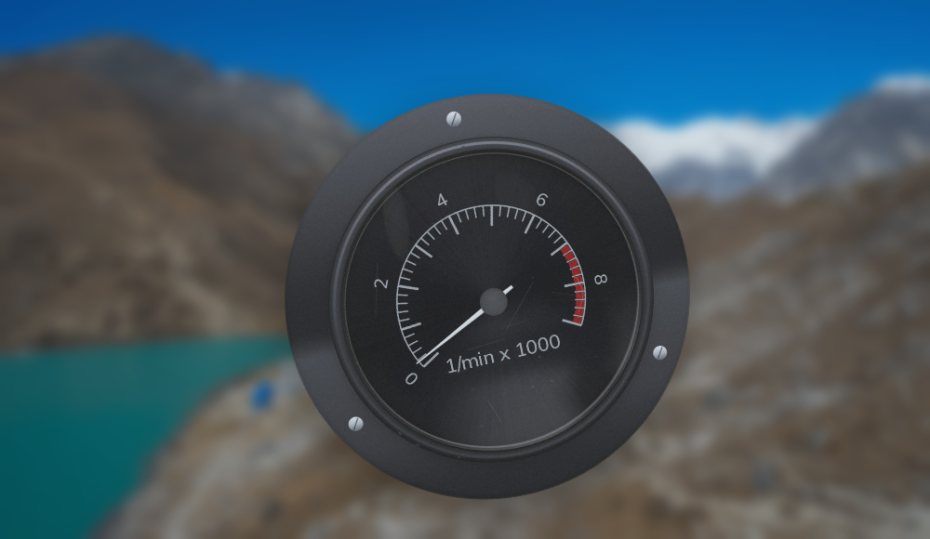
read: 200 rpm
